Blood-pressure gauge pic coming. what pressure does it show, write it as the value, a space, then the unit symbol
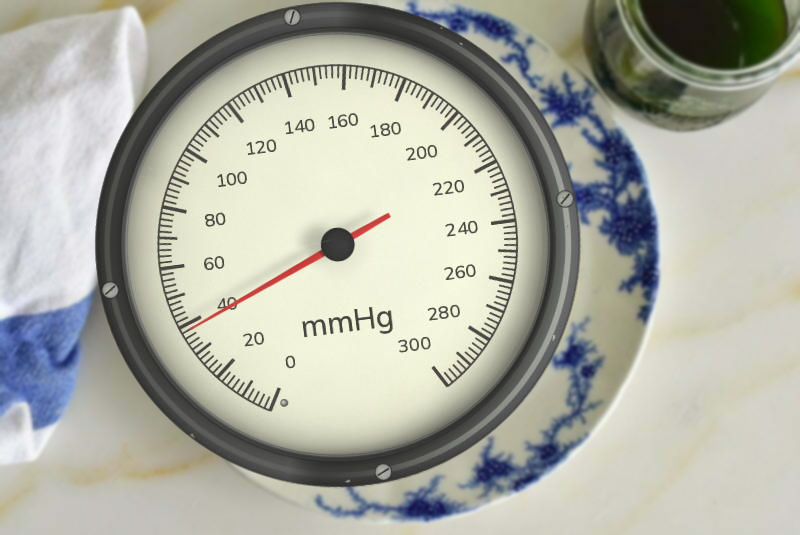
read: 38 mmHg
